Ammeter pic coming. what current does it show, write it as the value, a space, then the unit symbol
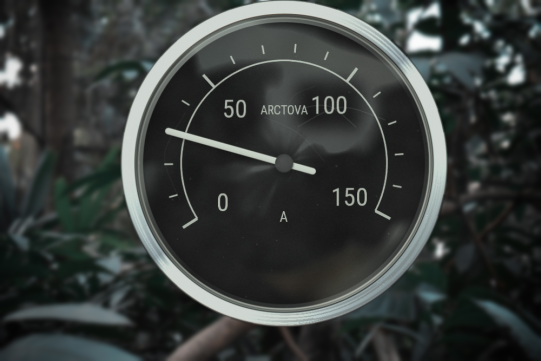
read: 30 A
